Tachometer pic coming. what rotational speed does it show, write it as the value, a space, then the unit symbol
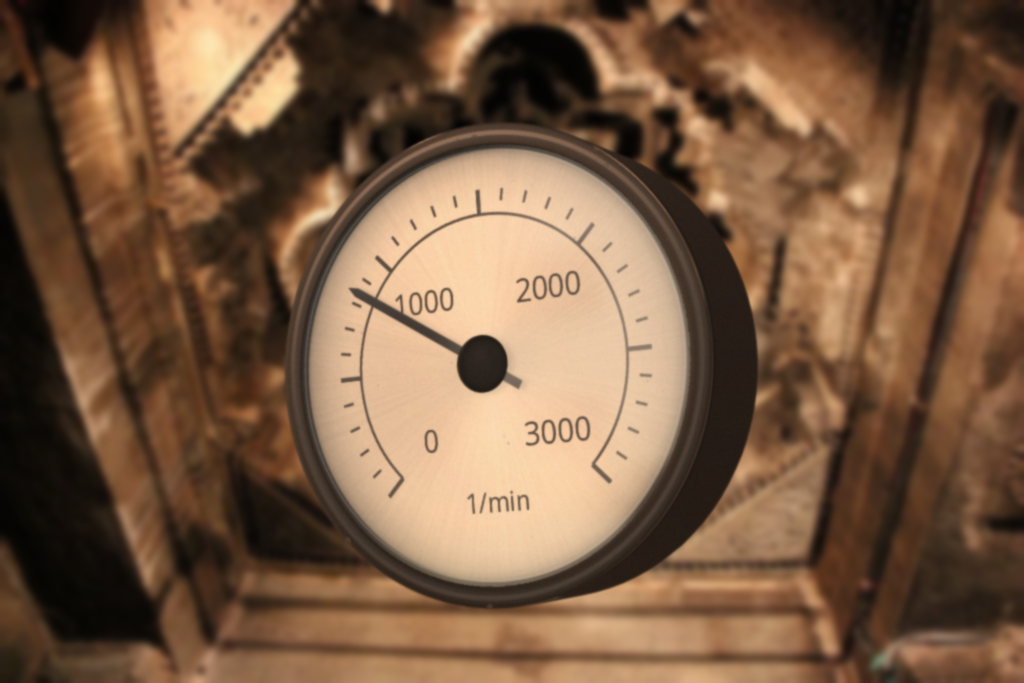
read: 850 rpm
